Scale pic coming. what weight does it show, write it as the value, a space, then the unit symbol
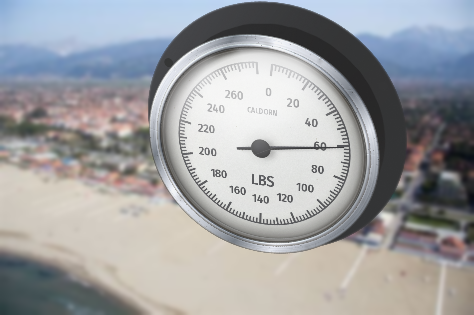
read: 60 lb
